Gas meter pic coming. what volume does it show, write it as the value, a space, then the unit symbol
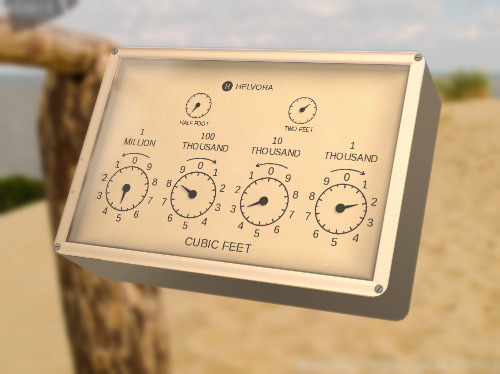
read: 483200 ft³
